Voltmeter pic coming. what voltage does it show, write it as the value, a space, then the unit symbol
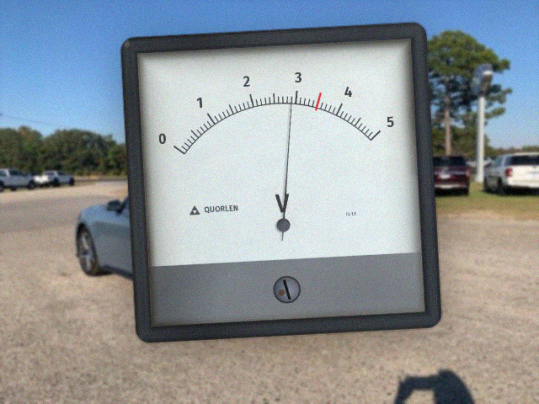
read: 2.9 V
